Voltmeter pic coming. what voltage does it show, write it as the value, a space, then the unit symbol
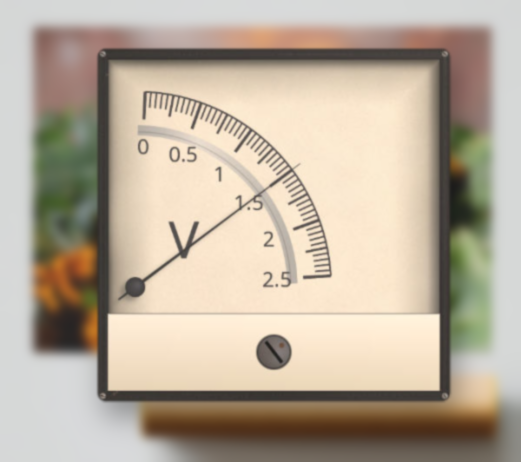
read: 1.5 V
